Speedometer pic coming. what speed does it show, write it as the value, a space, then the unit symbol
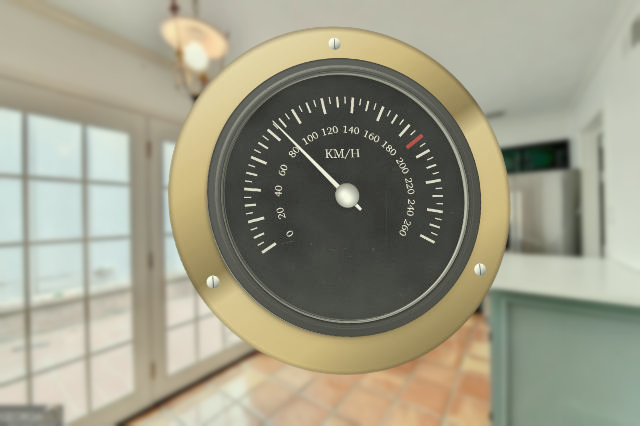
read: 85 km/h
